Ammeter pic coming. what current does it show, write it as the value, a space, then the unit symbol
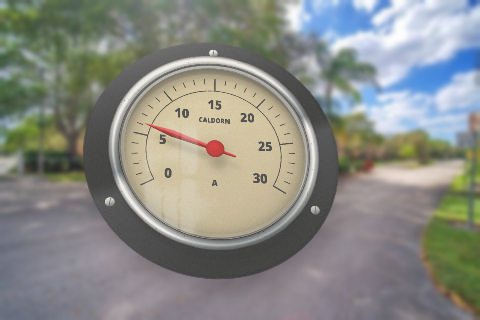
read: 6 A
